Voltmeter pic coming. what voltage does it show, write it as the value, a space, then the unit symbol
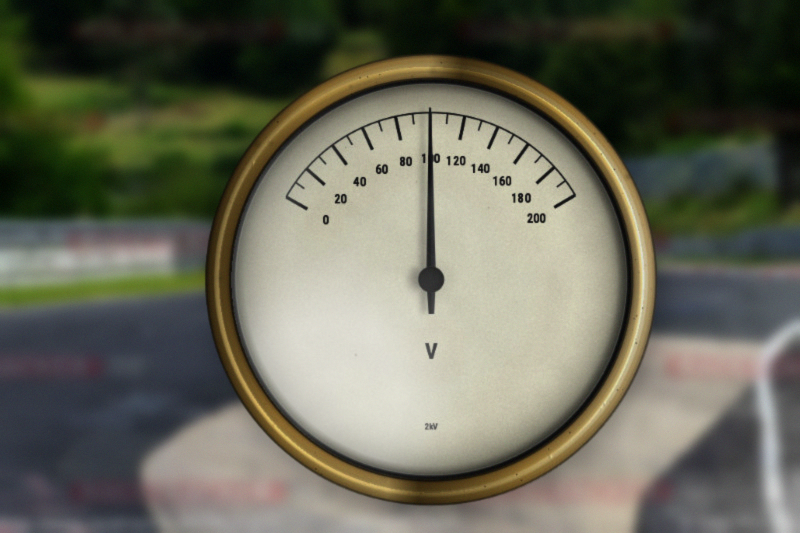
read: 100 V
